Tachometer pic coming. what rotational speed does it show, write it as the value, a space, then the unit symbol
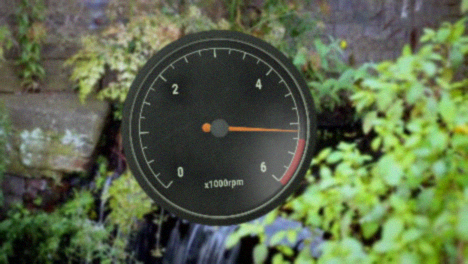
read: 5125 rpm
